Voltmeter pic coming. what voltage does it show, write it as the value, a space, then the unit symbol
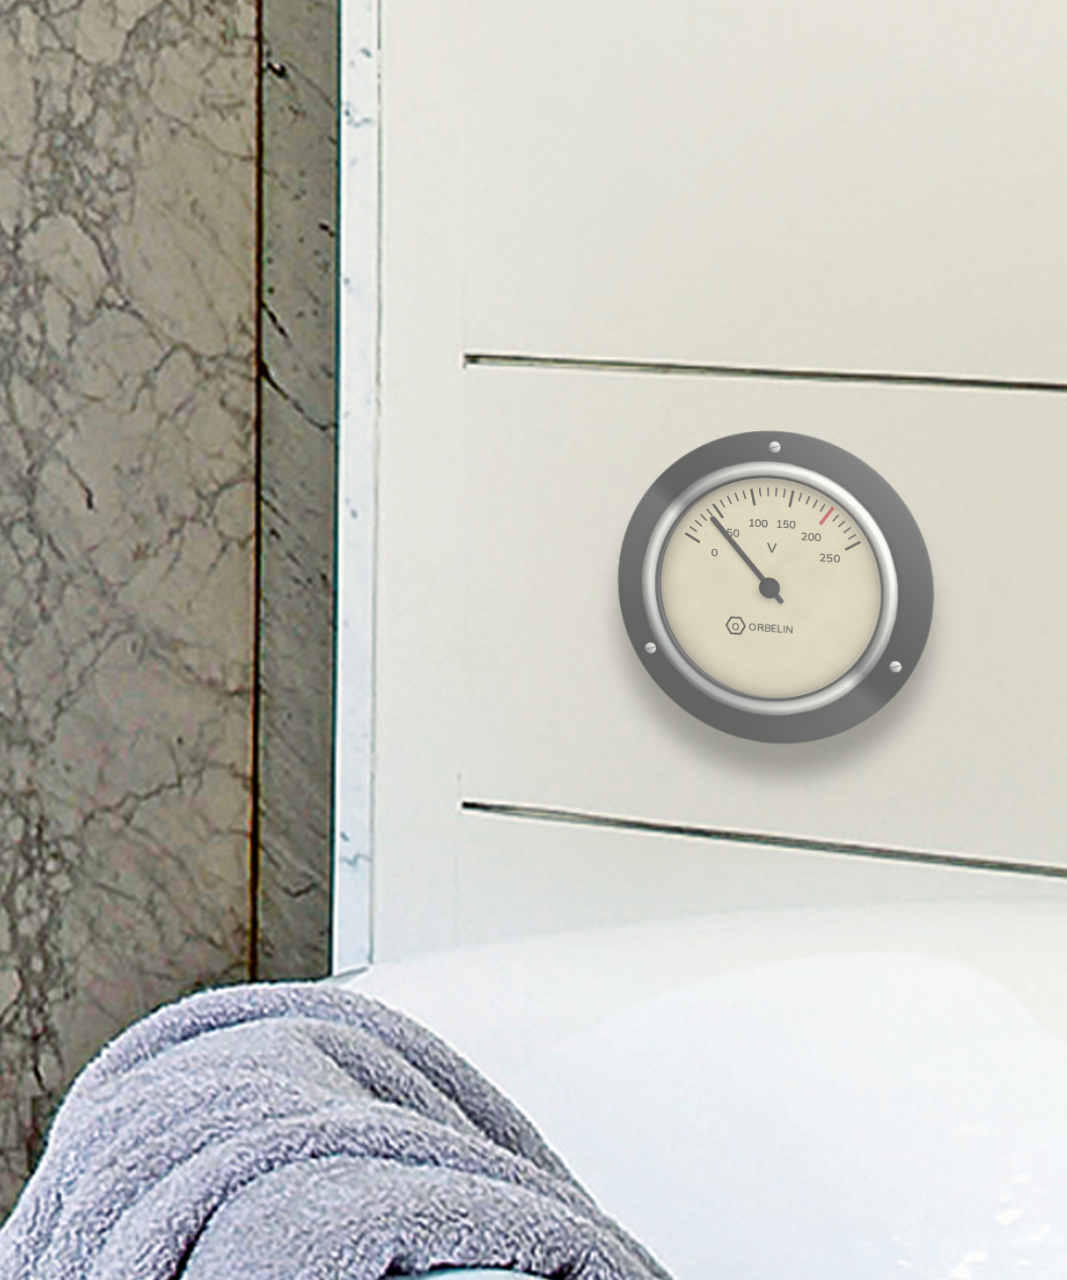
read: 40 V
